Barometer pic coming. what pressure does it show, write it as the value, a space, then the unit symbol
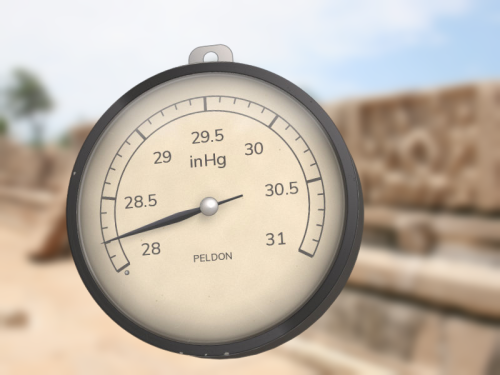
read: 28.2 inHg
